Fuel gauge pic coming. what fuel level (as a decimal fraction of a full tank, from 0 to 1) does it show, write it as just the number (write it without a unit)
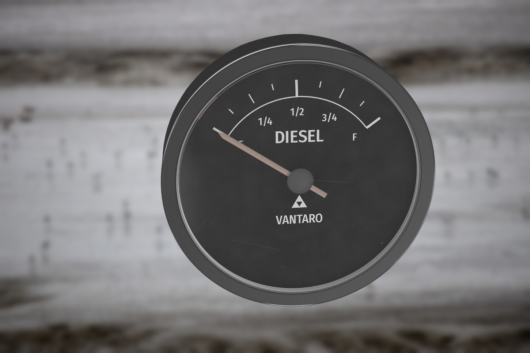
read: 0
